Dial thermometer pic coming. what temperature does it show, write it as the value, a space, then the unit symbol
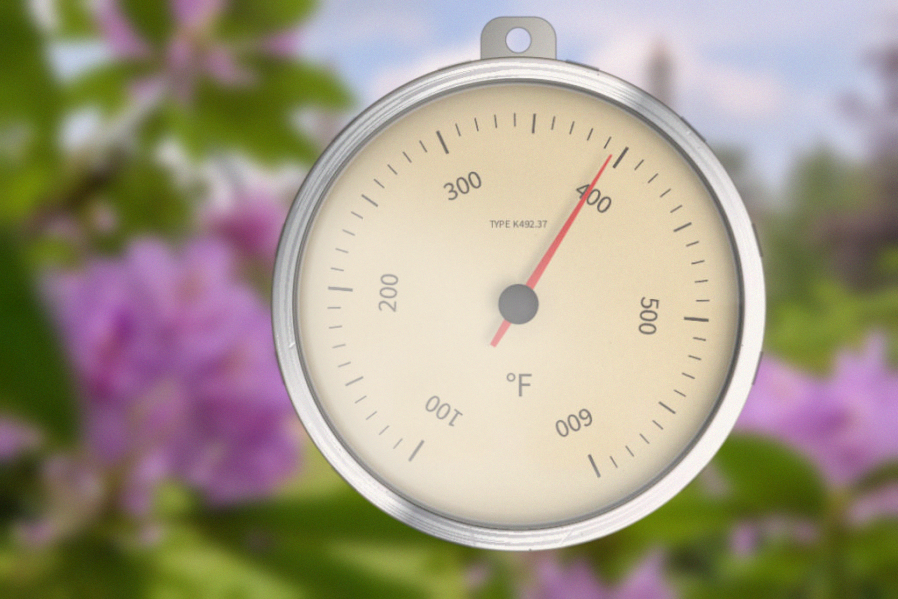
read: 395 °F
